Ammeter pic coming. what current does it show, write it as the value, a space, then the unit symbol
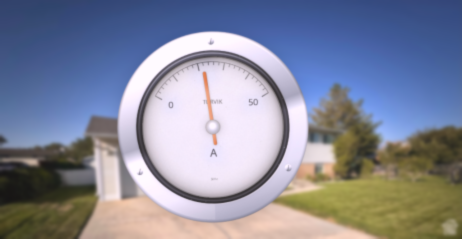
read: 22 A
